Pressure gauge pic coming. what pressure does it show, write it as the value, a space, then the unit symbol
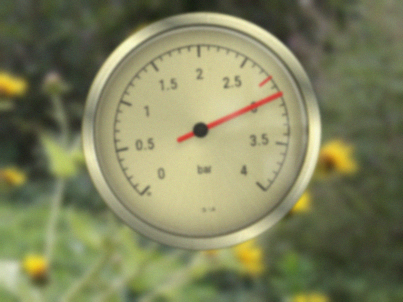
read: 3 bar
